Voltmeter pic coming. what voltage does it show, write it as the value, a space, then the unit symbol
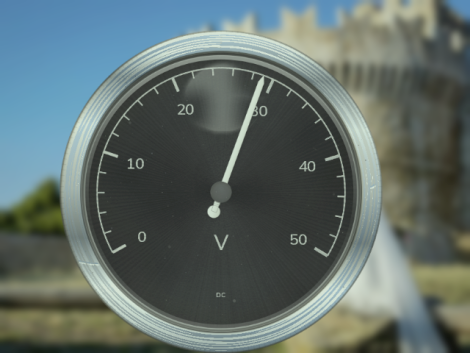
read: 29 V
